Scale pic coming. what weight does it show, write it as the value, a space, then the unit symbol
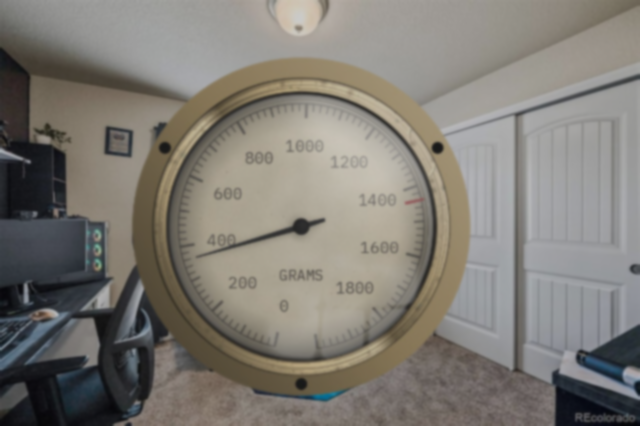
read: 360 g
